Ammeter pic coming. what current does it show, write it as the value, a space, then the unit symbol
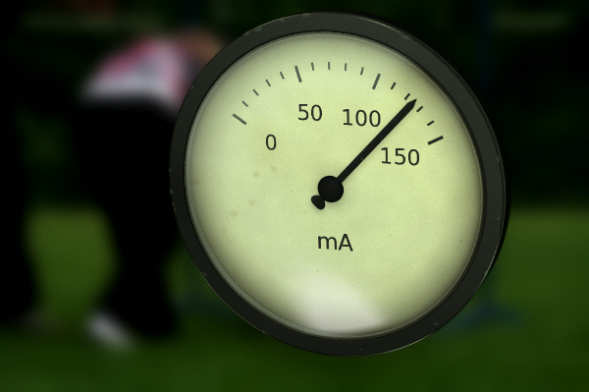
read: 125 mA
